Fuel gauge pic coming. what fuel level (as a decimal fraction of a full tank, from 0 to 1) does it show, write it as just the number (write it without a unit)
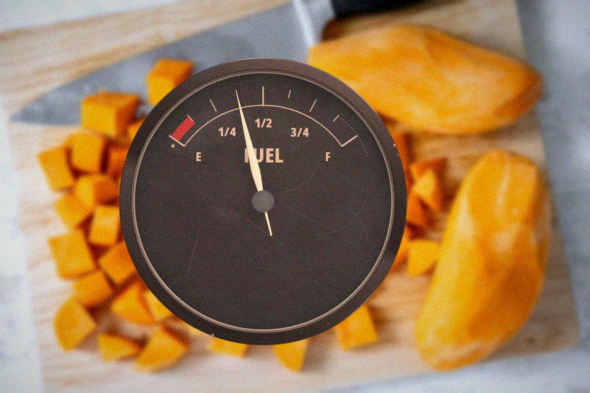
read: 0.375
